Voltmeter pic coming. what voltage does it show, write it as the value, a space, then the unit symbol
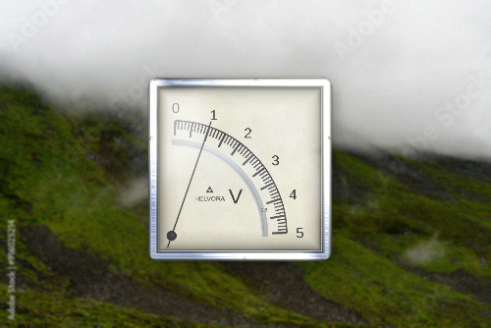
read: 1 V
